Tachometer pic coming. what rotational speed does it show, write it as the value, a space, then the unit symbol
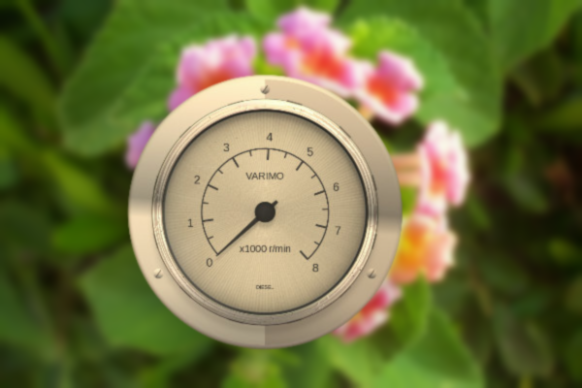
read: 0 rpm
